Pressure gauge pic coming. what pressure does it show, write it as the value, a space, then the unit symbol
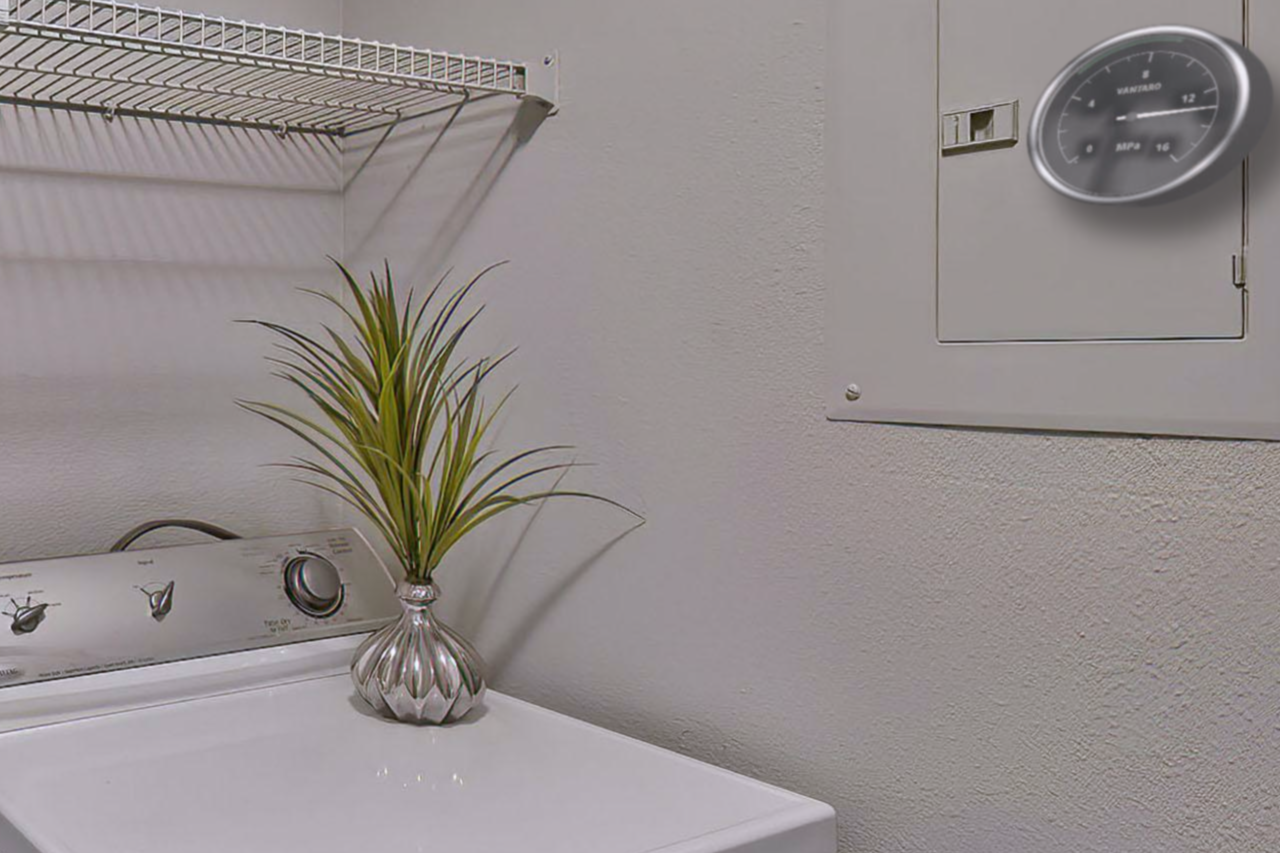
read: 13 MPa
